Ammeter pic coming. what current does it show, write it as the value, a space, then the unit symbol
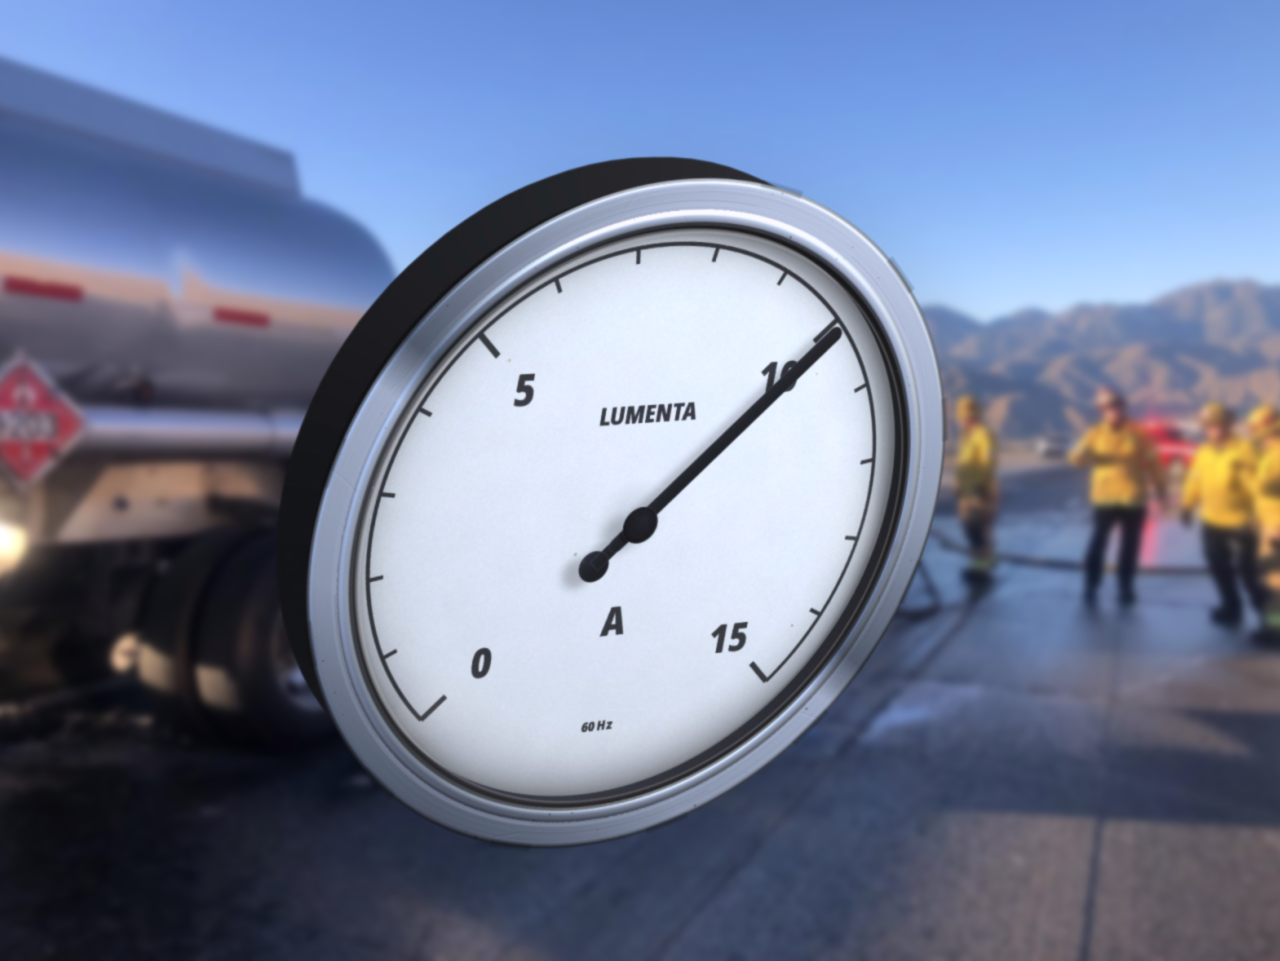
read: 10 A
